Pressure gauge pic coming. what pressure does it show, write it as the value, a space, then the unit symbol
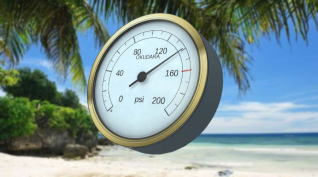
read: 140 psi
